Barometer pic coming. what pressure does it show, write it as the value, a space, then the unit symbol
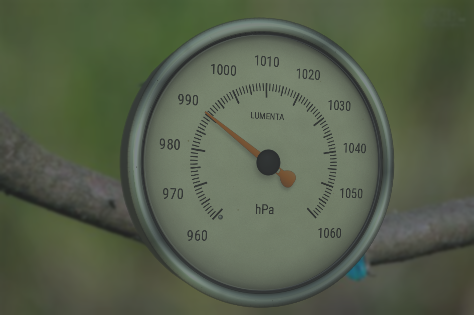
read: 990 hPa
